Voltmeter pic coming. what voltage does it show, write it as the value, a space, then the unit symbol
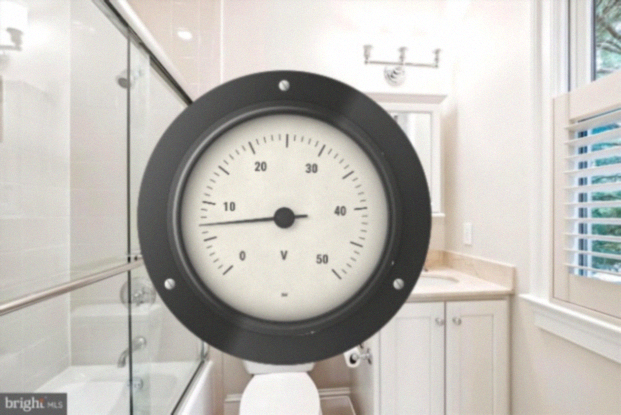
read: 7 V
